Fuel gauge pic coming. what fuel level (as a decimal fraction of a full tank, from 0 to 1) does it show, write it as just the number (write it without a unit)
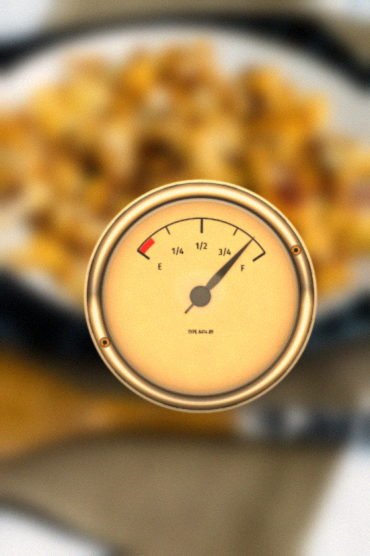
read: 0.875
